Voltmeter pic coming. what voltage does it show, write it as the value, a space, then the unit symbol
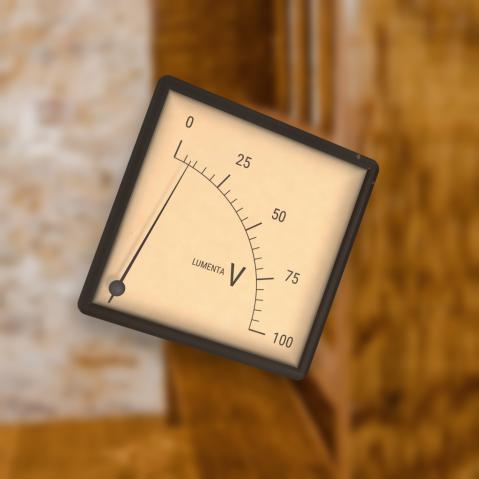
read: 7.5 V
